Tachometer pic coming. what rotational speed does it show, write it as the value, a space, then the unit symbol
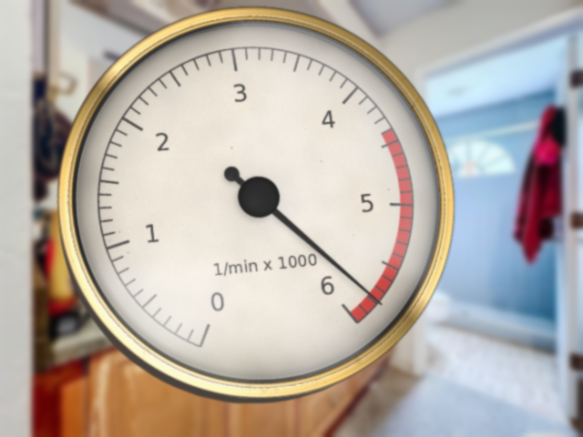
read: 5800 rpm
